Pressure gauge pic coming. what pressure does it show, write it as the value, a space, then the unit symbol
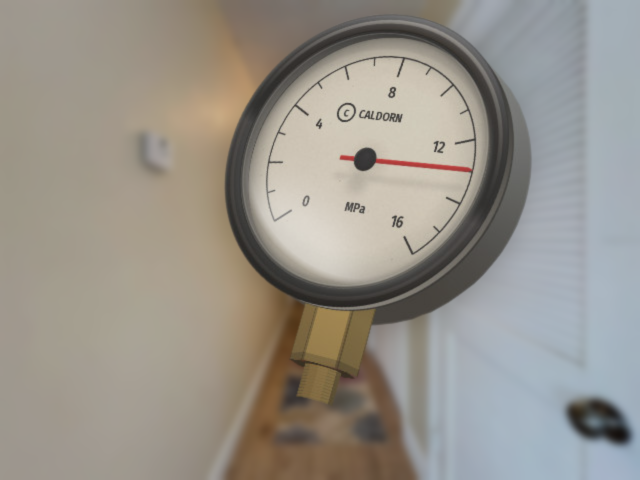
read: 13 MPa
